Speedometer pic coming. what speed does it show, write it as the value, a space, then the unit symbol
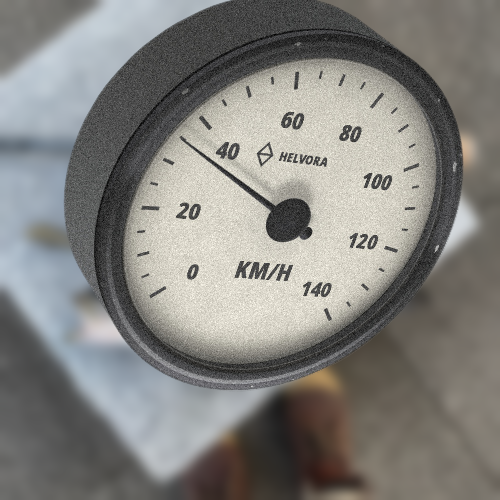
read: 35 km/h
